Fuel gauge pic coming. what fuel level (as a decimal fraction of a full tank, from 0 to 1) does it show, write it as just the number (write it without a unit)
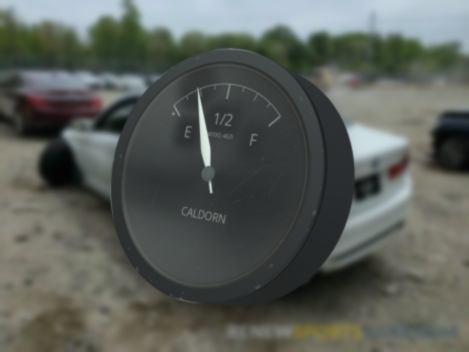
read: 0.25
